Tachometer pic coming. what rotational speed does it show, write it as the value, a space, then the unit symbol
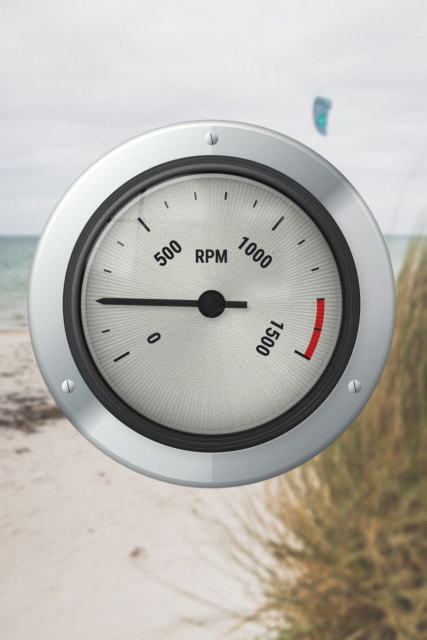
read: 200 rpm
